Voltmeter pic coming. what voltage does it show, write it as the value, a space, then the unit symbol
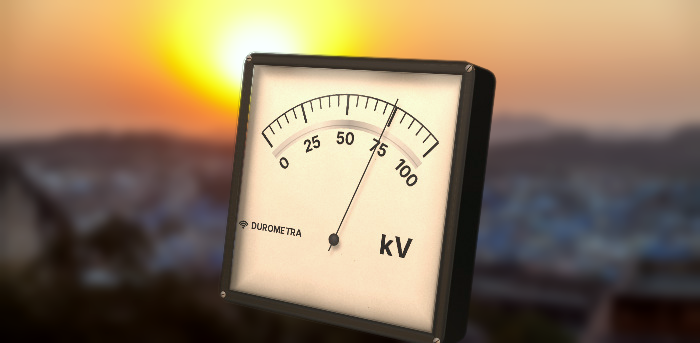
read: 75 kV
